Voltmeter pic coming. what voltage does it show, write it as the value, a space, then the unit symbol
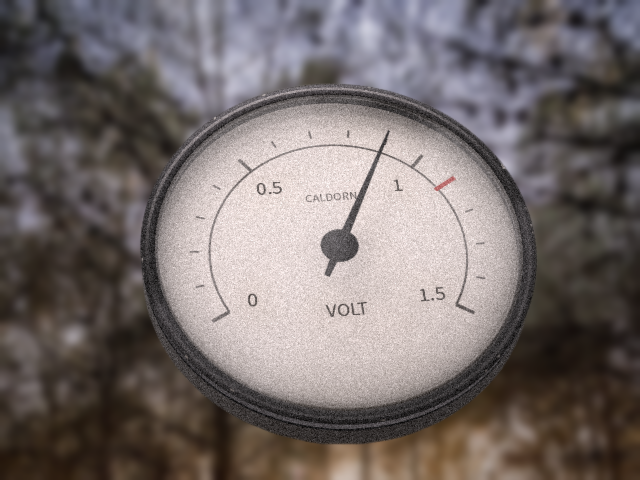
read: 0.9 V
